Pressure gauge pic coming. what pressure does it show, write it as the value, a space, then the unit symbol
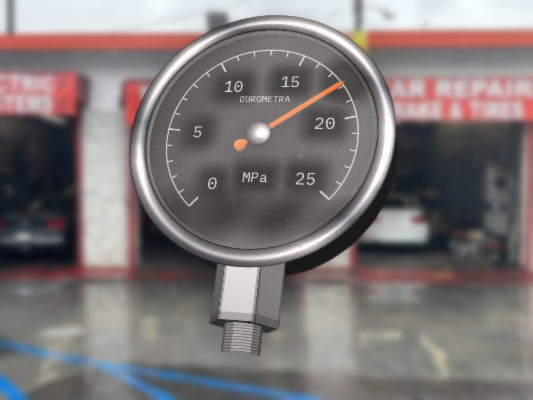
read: 18 MPa
